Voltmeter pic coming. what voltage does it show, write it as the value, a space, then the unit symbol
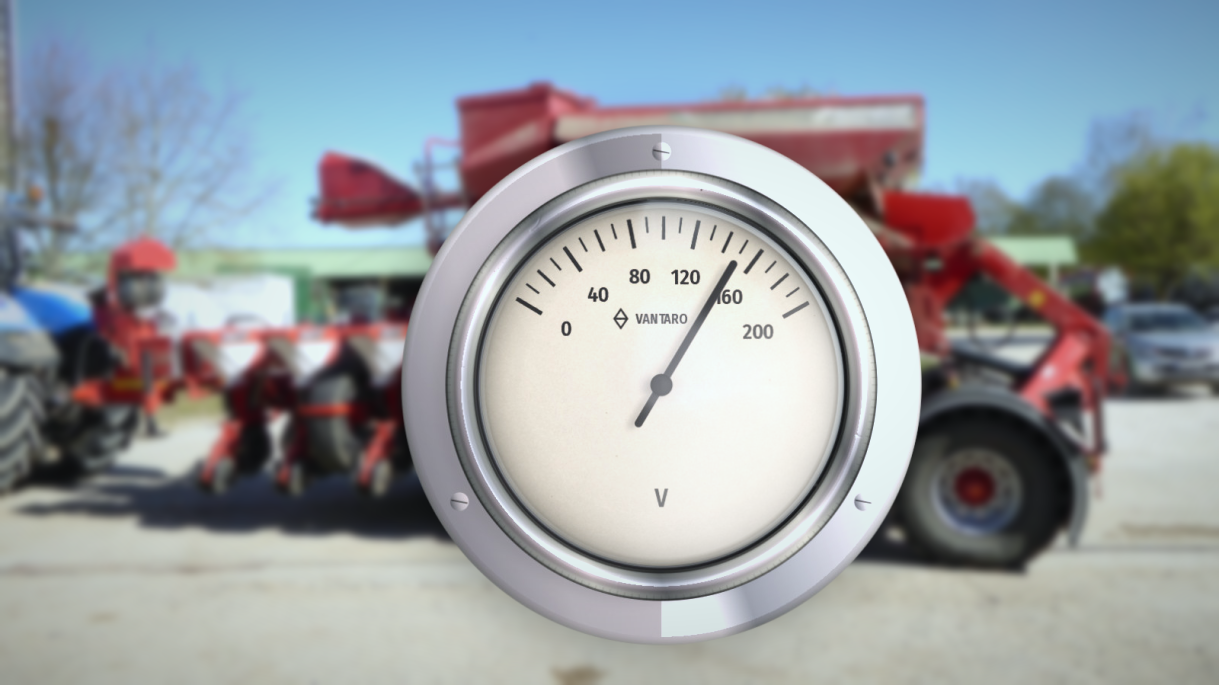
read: 150 V
